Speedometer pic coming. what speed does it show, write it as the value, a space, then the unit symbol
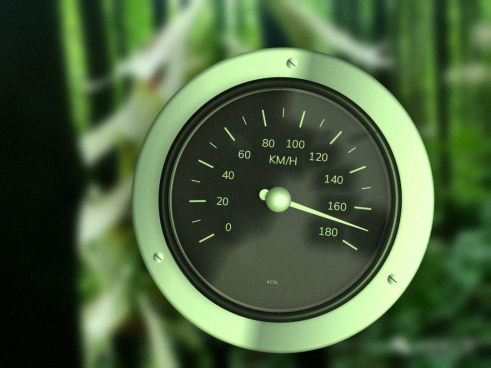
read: 170 km/h
